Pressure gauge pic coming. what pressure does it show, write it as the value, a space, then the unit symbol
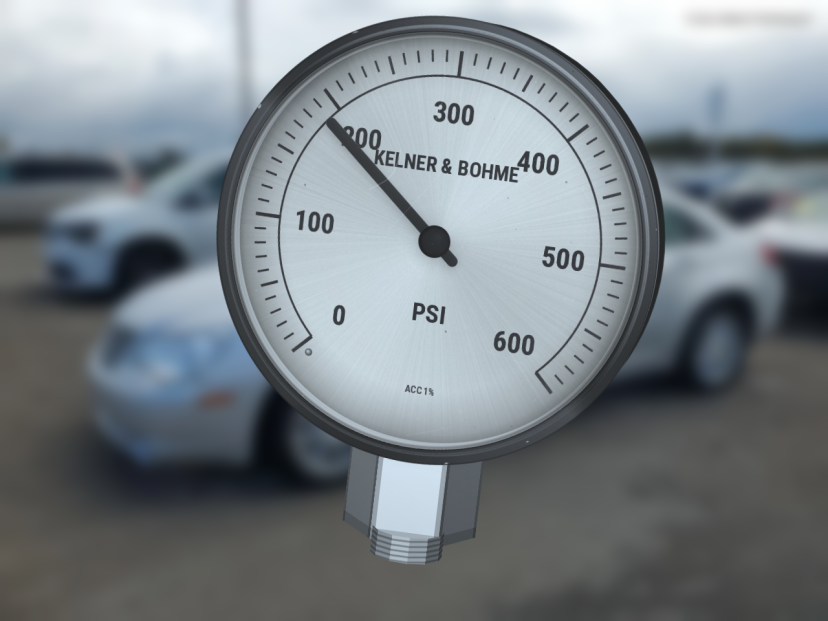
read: 190 psi
